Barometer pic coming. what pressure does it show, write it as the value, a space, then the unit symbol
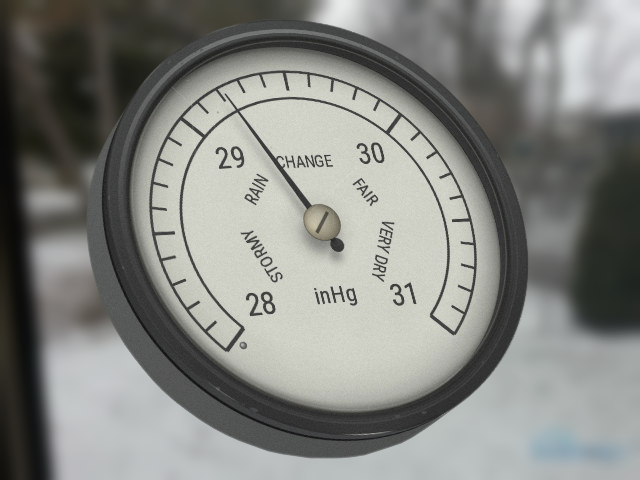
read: 29.2 inHg
